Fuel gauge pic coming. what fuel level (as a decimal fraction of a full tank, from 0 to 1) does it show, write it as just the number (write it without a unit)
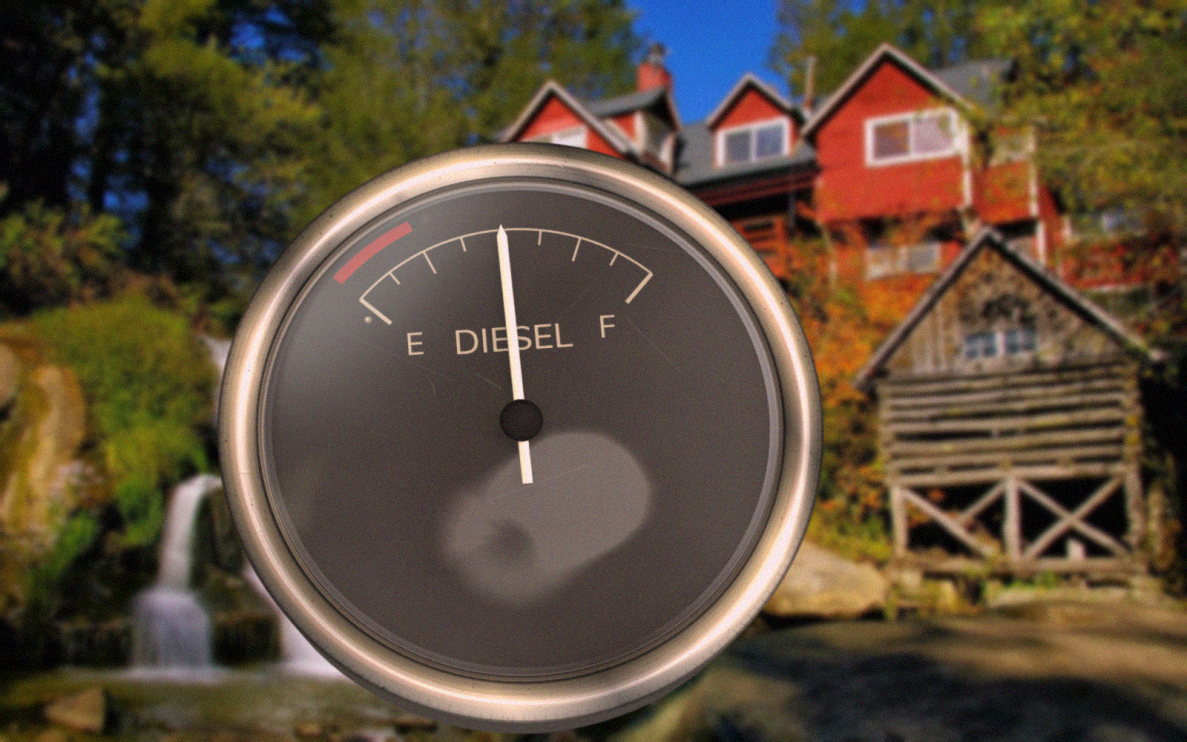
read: 0.5
